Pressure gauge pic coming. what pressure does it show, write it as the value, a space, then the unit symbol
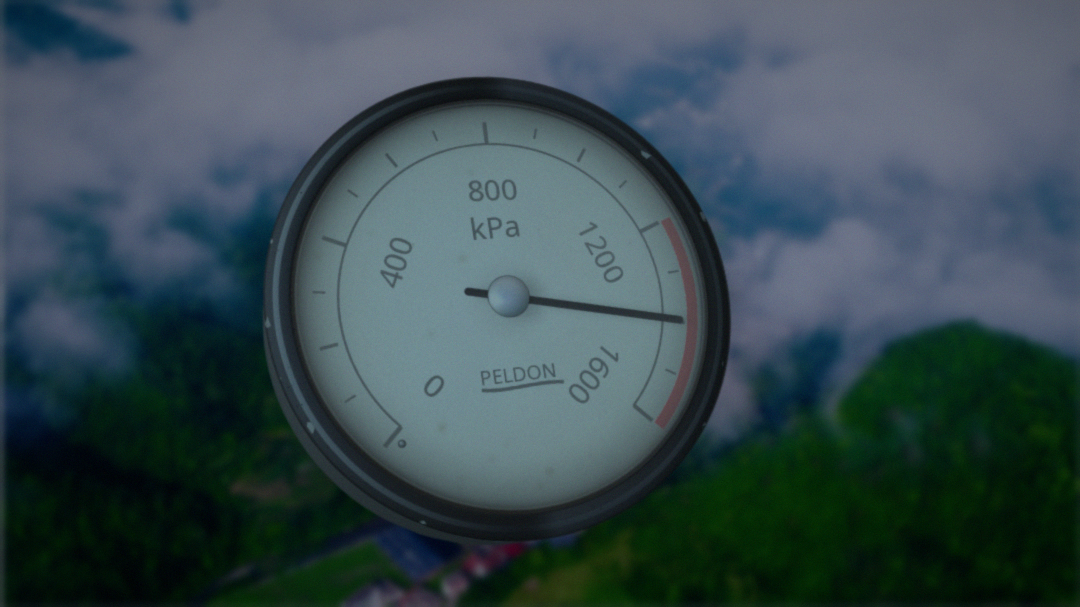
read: 1400 kPa
